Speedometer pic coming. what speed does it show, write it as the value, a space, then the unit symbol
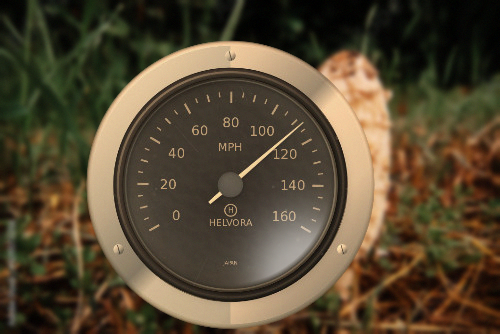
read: 112.5 mph
